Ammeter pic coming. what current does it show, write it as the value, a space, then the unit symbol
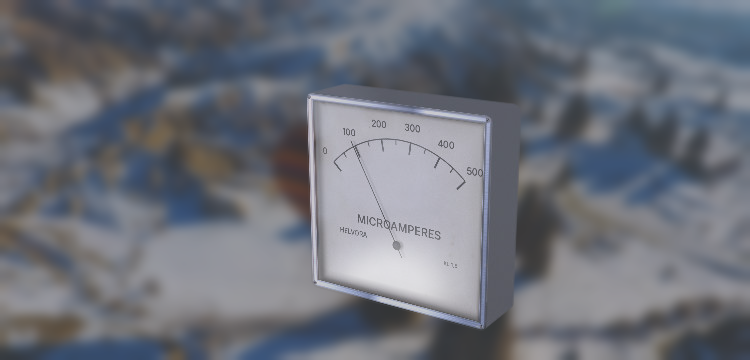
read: 100 µA
